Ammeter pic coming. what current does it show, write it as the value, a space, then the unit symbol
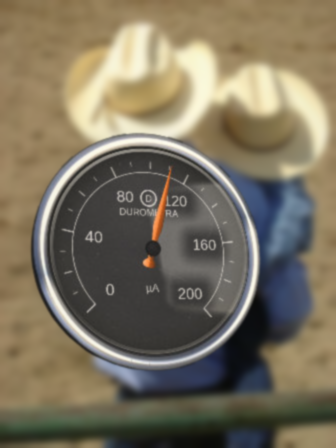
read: 110 µA
